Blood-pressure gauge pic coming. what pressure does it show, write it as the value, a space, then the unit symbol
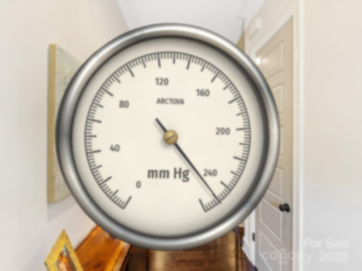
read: 250 mmHg
